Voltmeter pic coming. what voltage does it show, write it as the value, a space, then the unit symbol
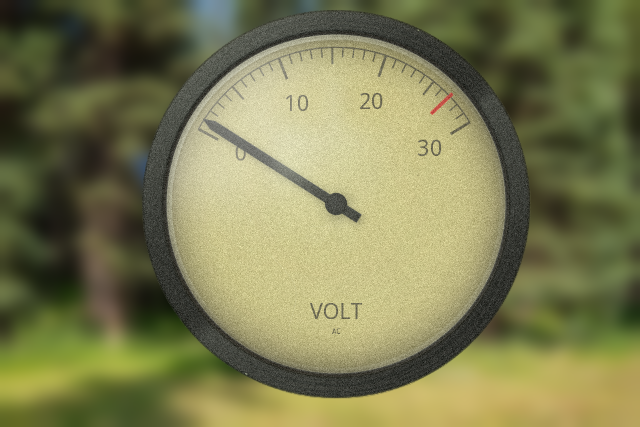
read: 1 V
